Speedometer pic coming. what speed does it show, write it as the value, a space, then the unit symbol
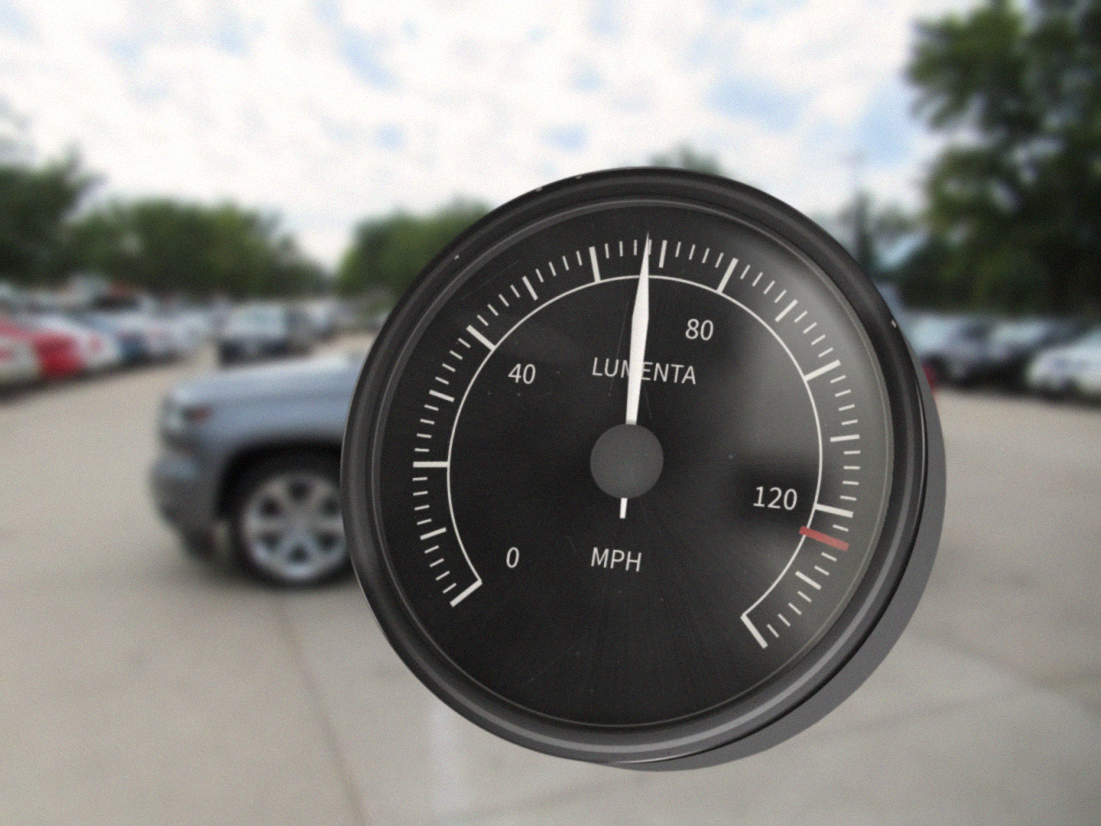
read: 68 mph
